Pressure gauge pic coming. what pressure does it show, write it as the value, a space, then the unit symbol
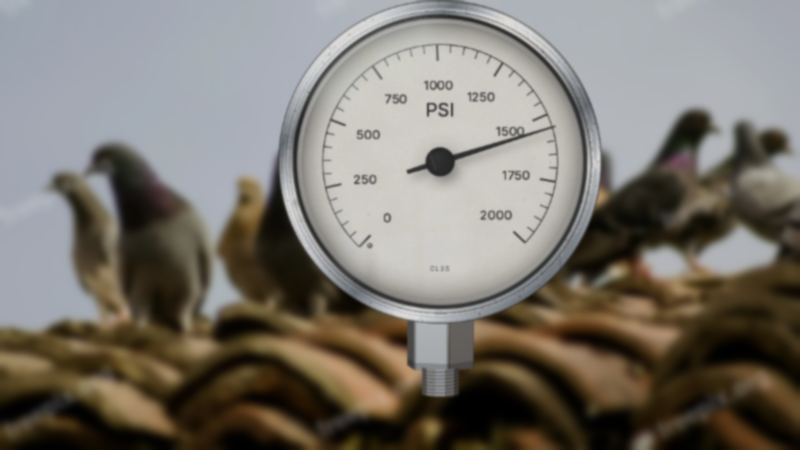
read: 1550 psi
